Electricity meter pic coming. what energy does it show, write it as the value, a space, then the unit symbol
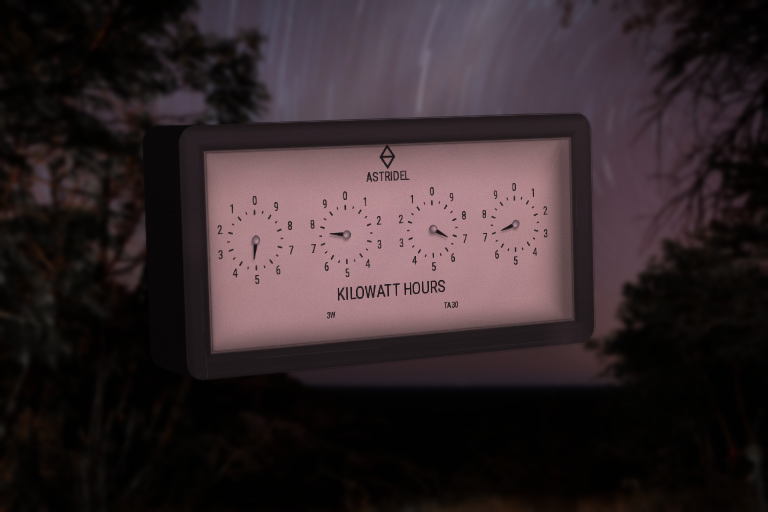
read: 4767 kWh
